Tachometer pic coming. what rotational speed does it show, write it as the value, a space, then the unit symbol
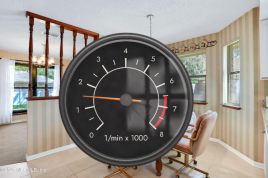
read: 1500 rpm
